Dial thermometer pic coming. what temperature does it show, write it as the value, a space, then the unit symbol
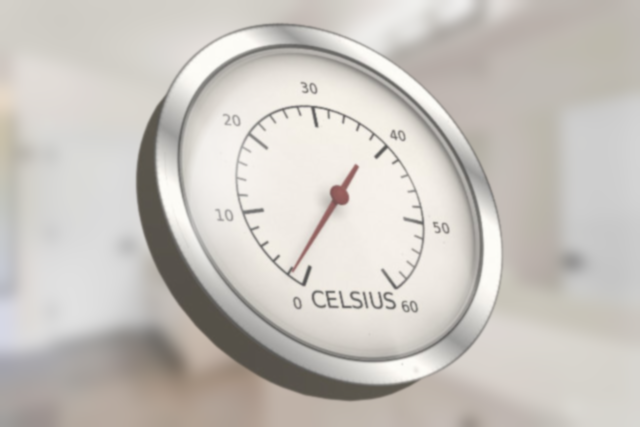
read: 2 °C
